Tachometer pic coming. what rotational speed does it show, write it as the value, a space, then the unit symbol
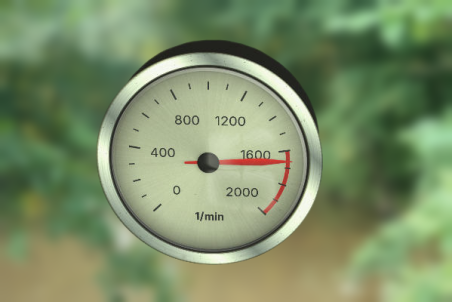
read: 1650 rpm
